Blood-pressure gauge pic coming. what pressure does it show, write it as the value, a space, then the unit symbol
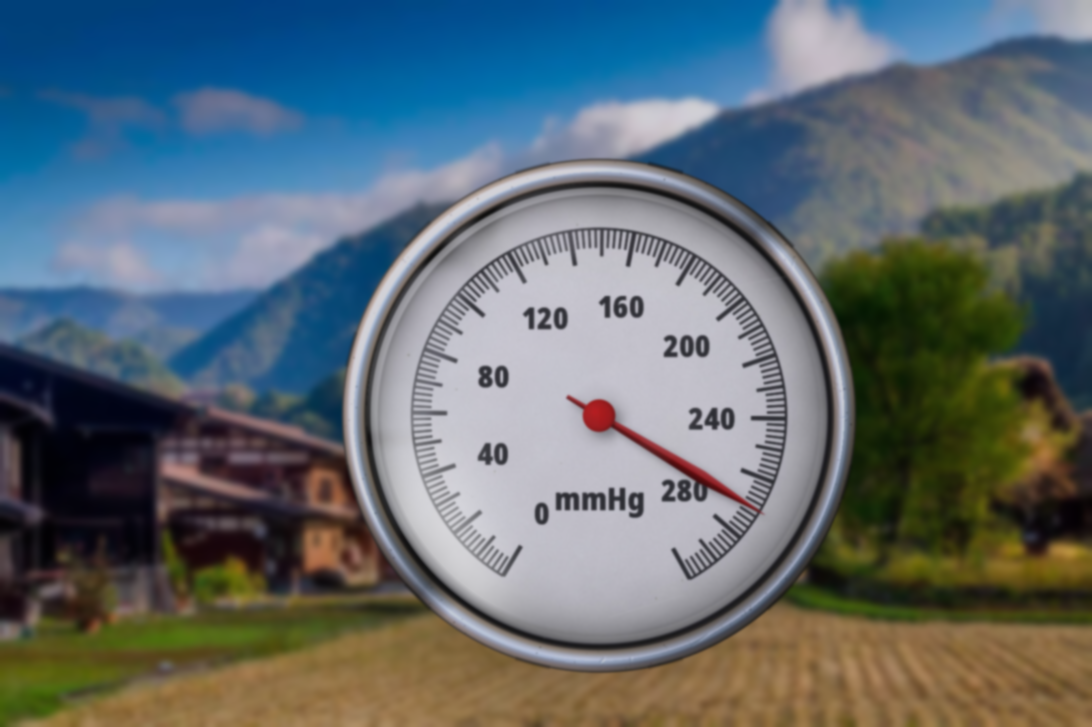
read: 270 mmHg
